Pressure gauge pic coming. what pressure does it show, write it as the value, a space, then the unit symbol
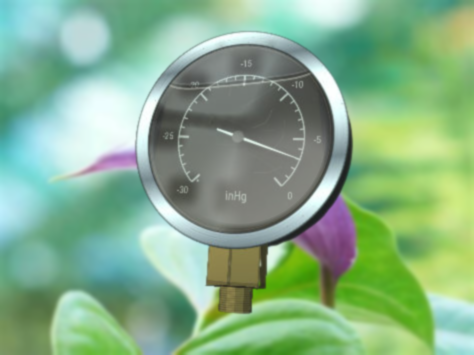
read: -3 inHg
